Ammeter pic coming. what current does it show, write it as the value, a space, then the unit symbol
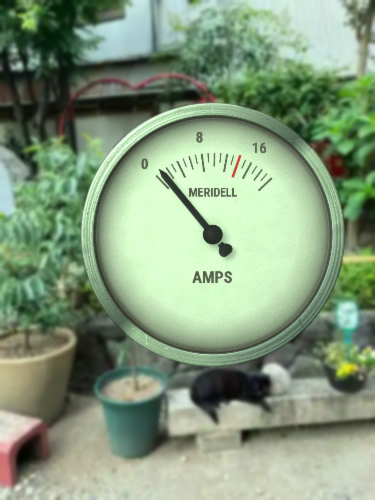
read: 1 A
